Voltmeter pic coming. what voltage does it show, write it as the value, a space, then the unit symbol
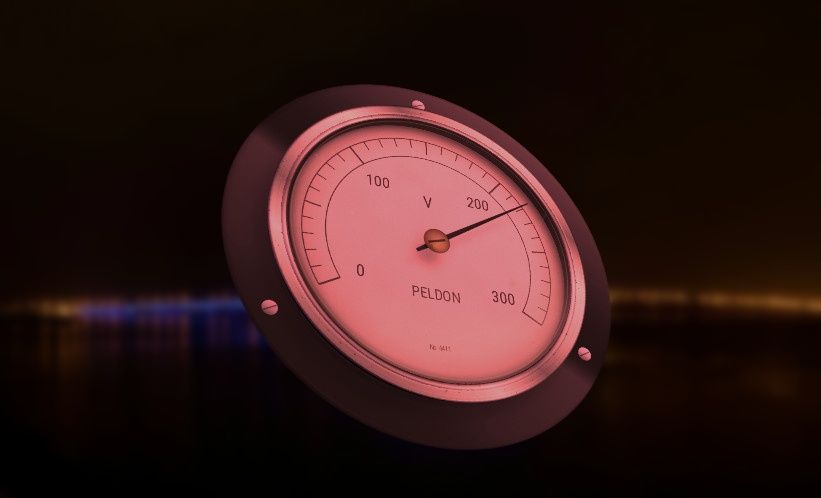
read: 220 V
